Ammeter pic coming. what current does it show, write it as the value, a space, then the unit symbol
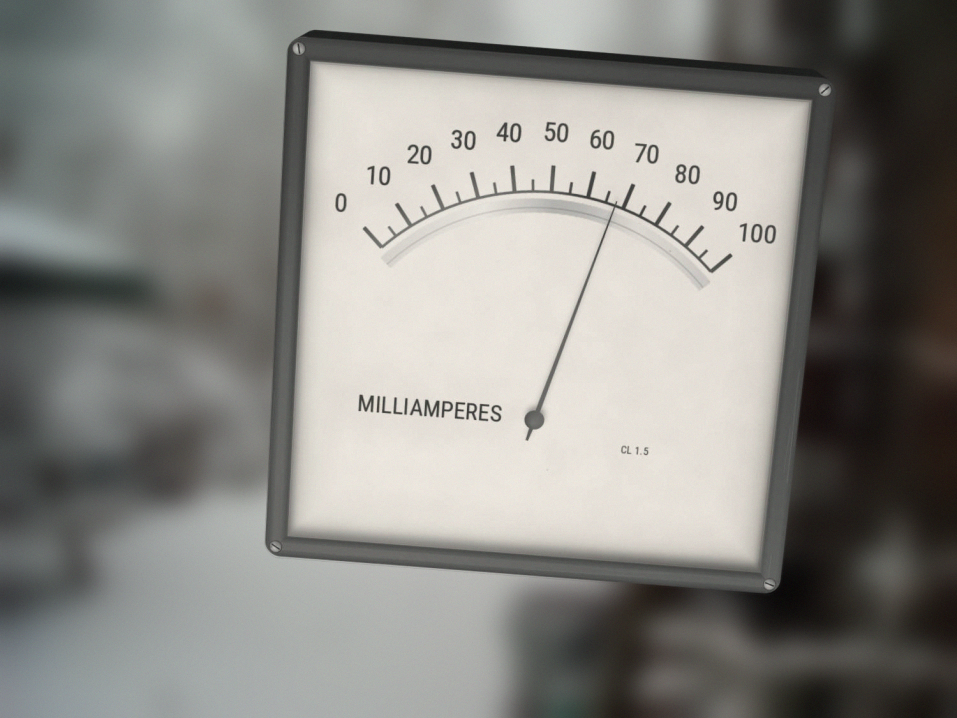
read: 67.5 mA
